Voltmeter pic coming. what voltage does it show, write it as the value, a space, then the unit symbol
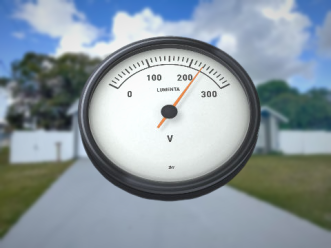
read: 230 V
